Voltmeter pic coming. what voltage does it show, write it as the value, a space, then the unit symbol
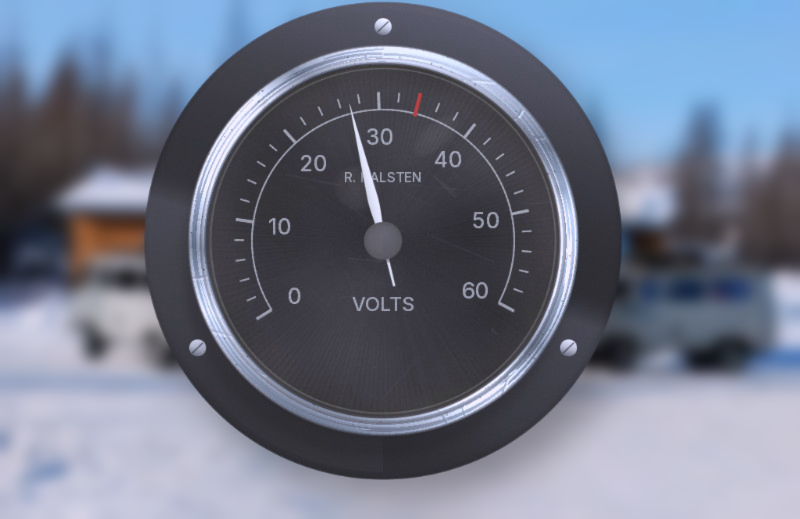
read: 27 V
